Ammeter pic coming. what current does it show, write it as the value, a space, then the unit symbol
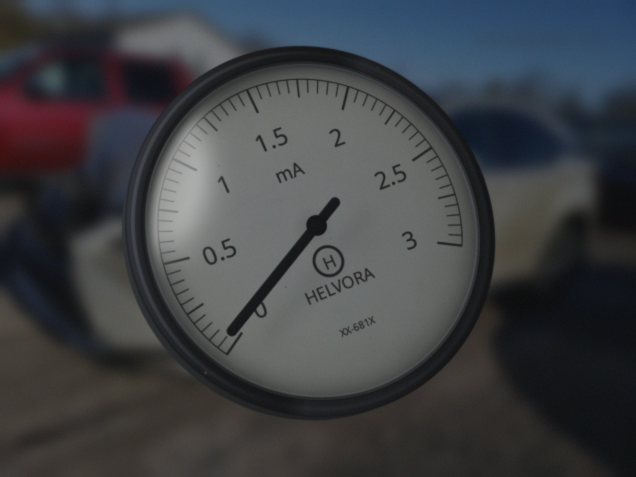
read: 0.05 mA
